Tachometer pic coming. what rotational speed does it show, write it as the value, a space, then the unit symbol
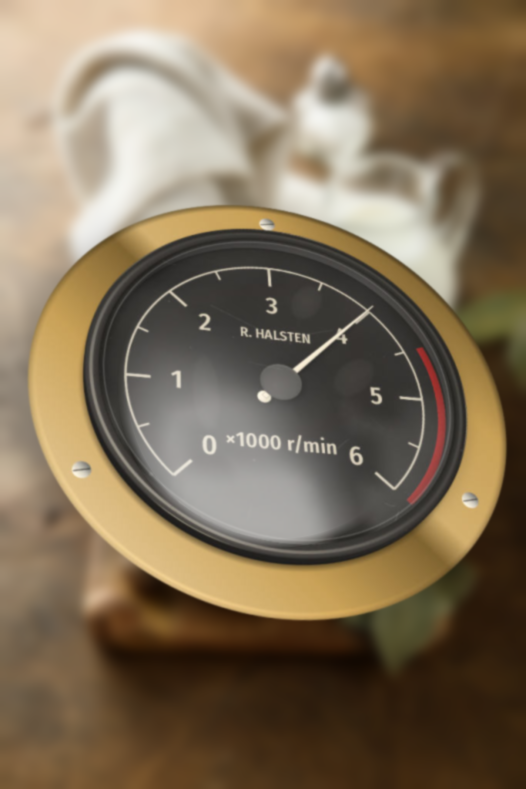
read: 4000 rpm
